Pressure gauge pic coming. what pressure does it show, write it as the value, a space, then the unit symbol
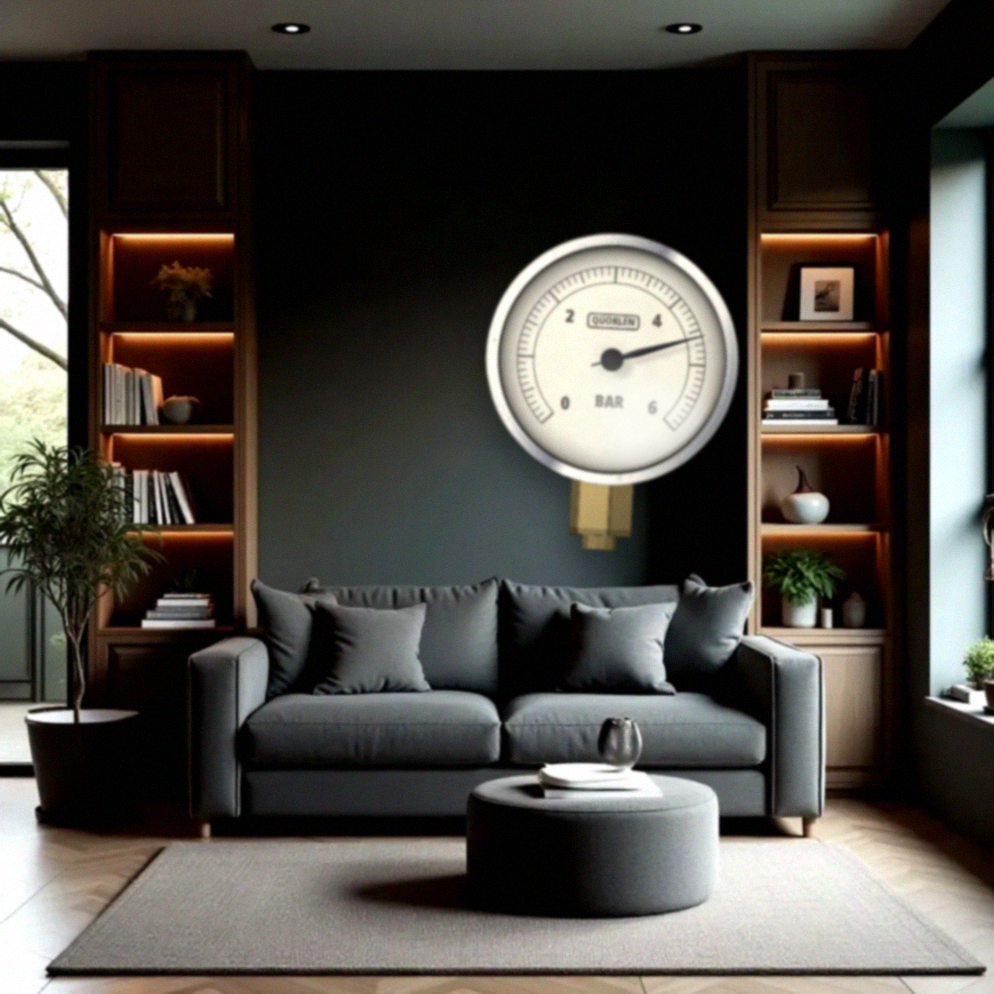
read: 4.6 bar
